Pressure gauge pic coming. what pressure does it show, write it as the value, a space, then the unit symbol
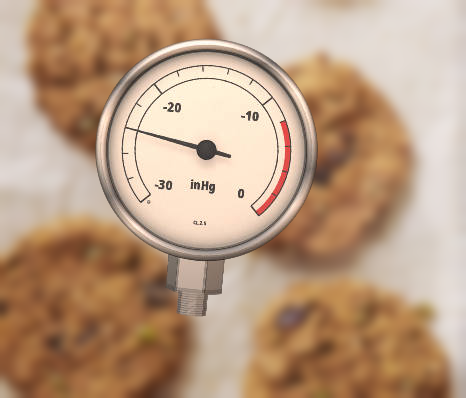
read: -24 inHg
